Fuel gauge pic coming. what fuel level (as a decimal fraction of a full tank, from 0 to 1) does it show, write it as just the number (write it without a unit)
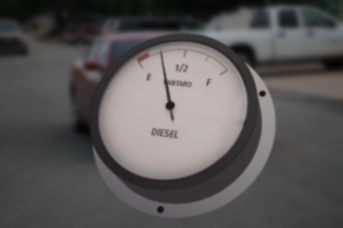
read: 0.25
